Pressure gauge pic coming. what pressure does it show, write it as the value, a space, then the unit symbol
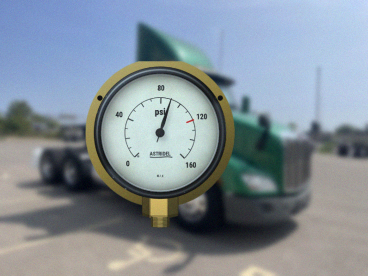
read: 90 psi
